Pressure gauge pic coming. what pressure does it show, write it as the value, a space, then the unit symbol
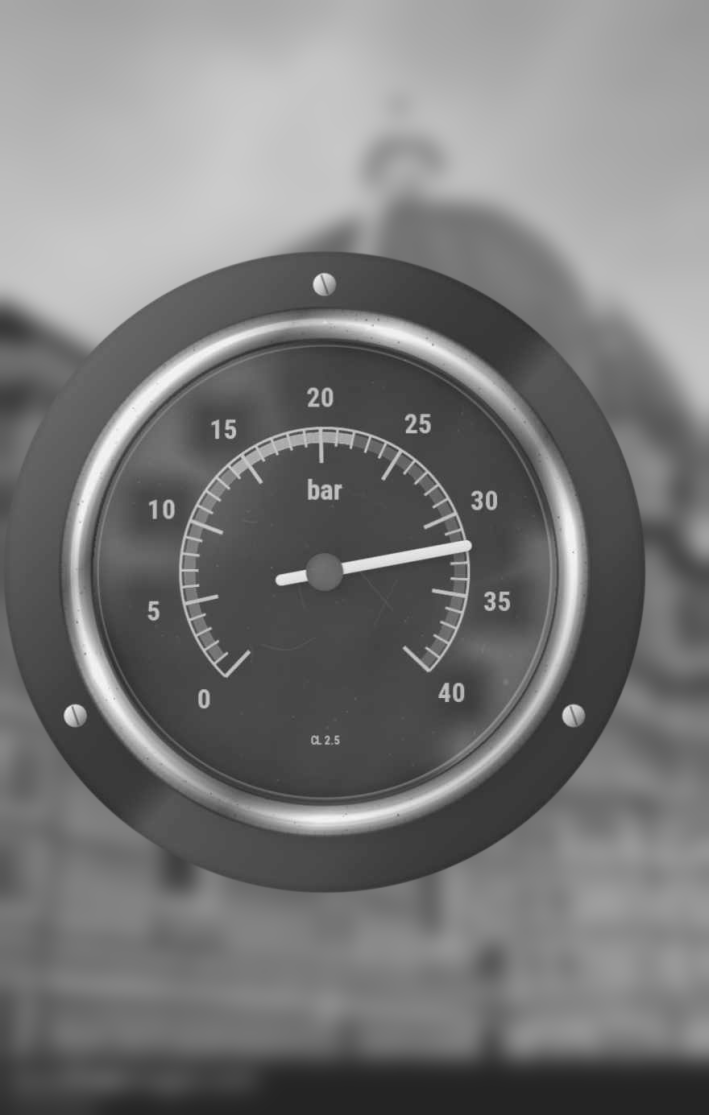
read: 32 bar
